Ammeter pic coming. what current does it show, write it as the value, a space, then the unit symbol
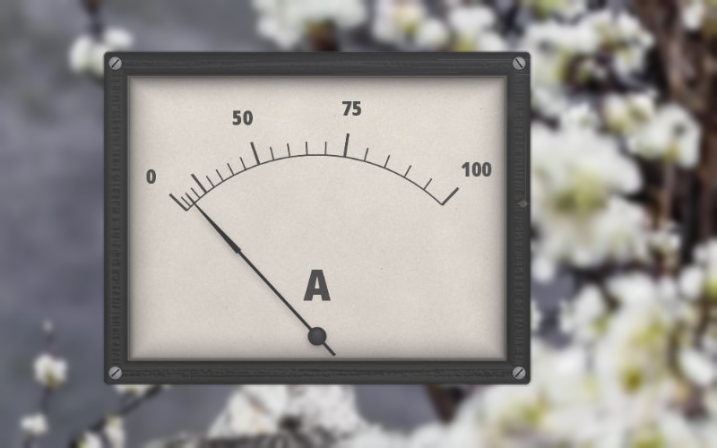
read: 15 A
